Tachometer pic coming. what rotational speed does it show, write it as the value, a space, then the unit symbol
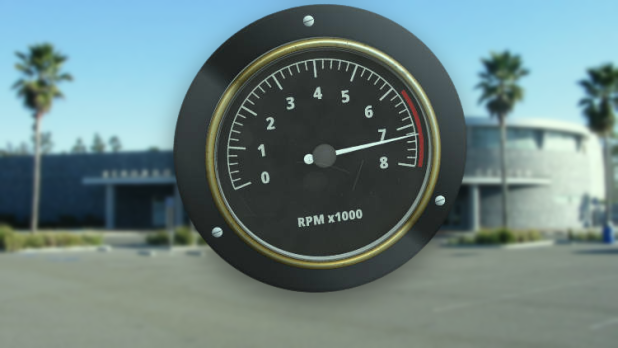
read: 7200 rpm
